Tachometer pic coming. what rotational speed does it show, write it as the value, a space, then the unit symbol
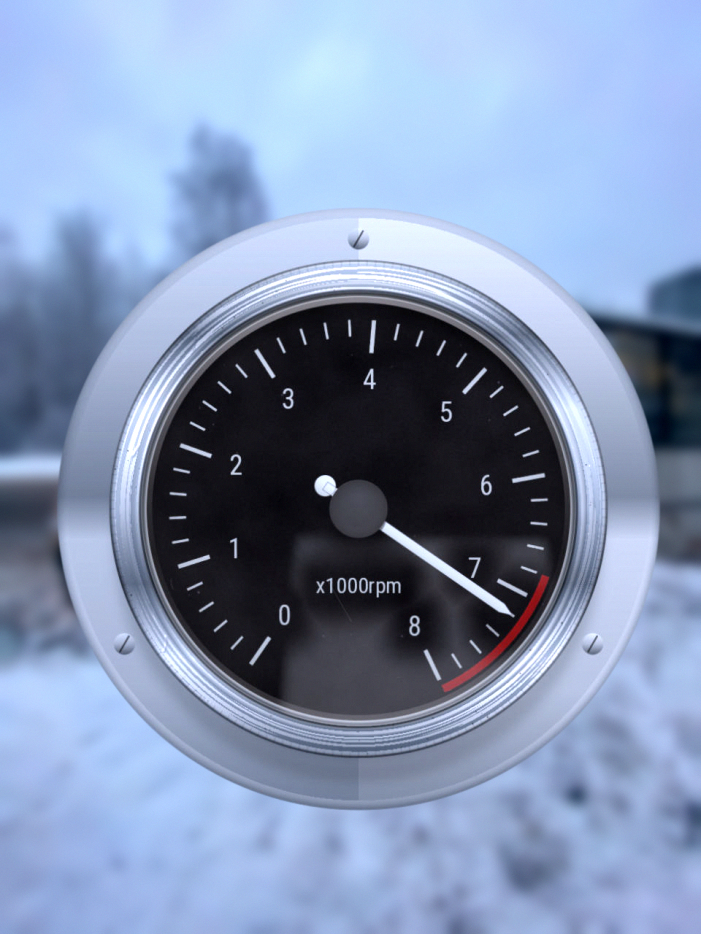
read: 7200 rpm
